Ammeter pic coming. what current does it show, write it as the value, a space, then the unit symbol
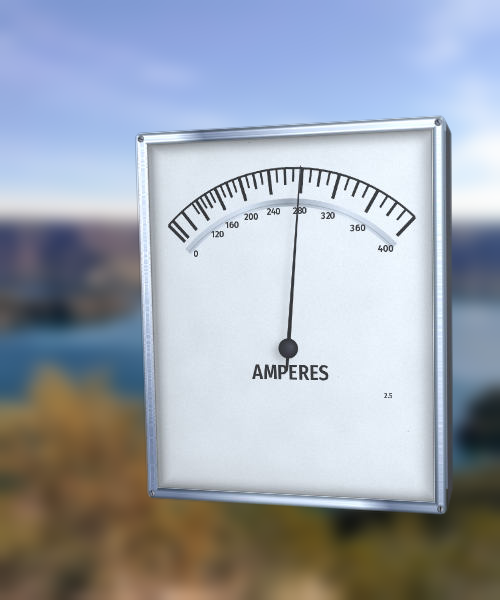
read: 280 A
